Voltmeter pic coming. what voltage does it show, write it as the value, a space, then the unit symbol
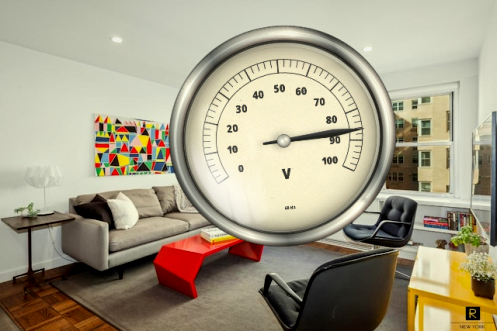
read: 86 V
